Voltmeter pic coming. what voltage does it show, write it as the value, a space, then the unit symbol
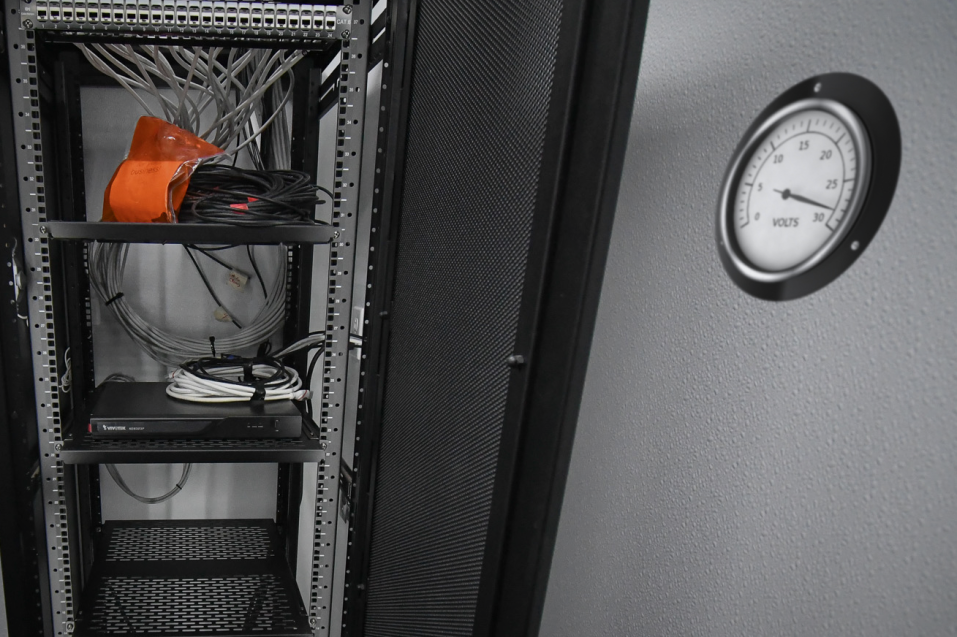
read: 28 V
